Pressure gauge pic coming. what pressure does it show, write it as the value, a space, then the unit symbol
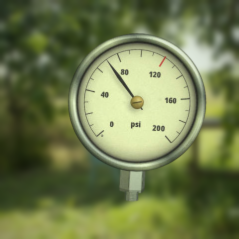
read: 70 psi
